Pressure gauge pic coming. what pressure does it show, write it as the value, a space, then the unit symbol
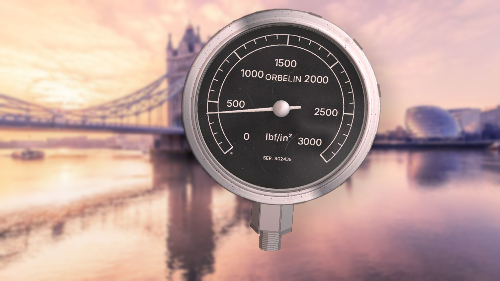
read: 400 psi
